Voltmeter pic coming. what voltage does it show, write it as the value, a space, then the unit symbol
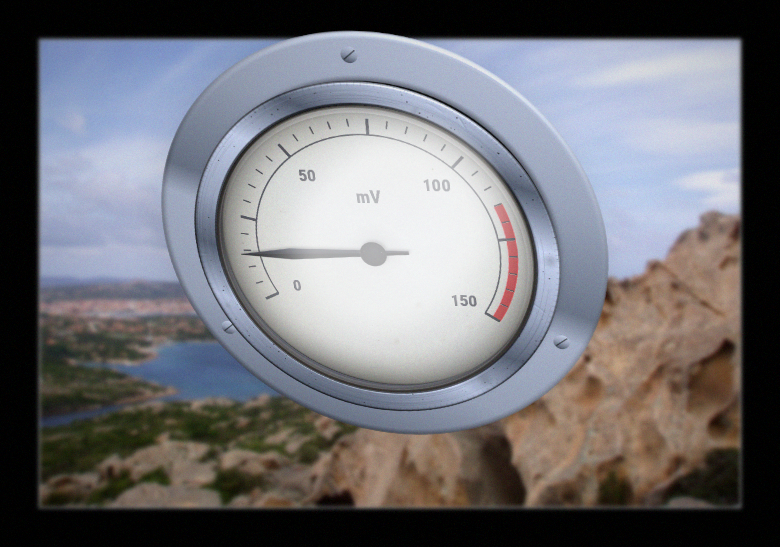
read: 15 mV
